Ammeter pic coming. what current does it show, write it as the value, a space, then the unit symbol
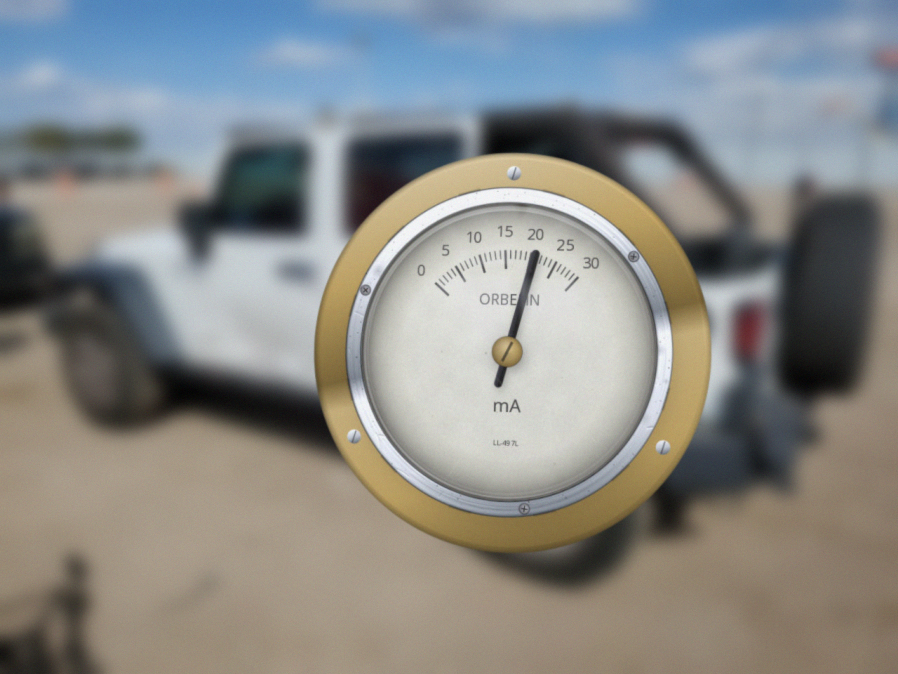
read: 21 mA
